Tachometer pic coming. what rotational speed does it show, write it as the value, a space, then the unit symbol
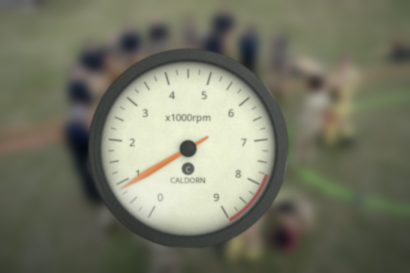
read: 875 rpm
